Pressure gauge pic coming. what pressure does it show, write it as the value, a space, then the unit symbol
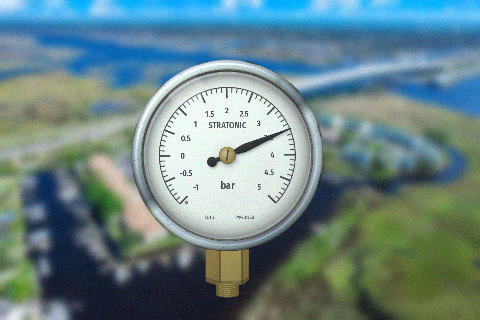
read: 3.5 bar
